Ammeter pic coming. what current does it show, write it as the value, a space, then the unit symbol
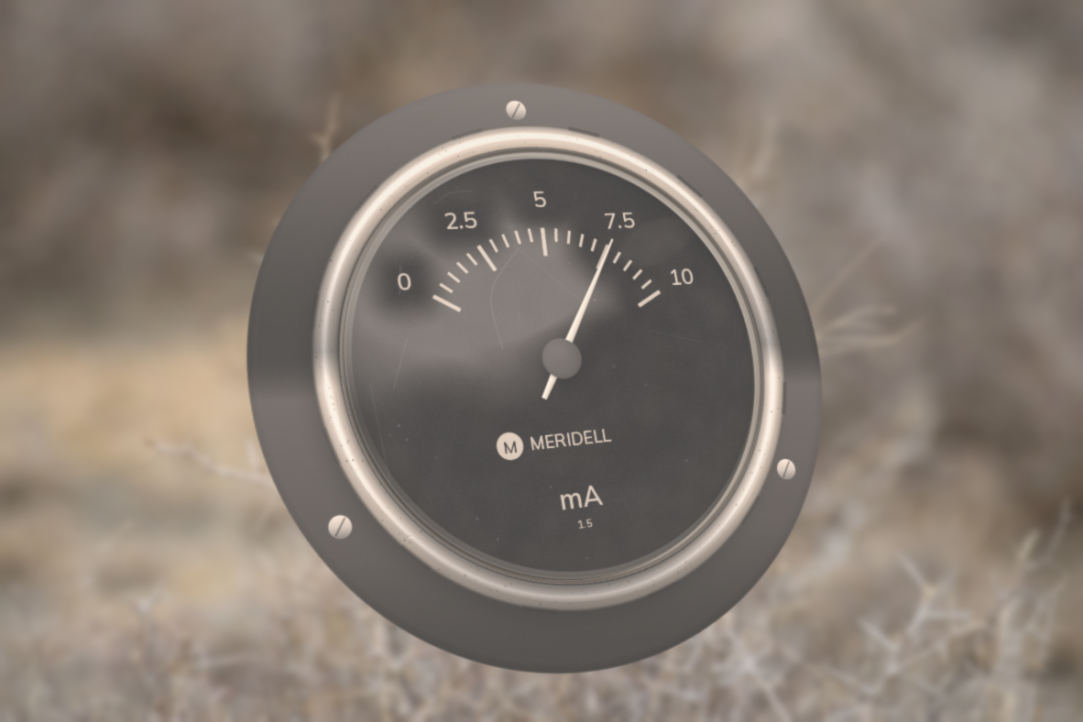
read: 7.5 mA
